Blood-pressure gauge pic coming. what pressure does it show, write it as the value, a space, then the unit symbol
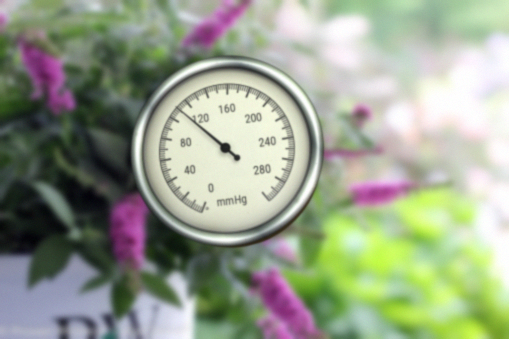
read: 110 mmHg
